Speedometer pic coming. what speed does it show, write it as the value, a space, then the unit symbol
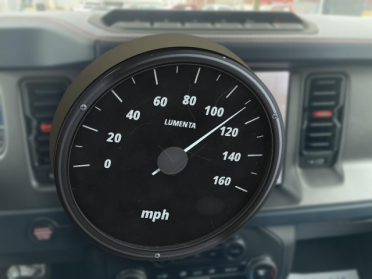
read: 110 mph
